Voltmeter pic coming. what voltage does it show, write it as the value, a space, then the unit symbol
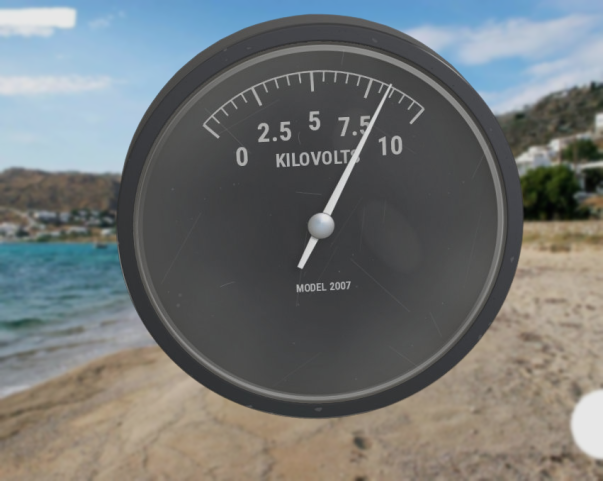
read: 8.25 kV
